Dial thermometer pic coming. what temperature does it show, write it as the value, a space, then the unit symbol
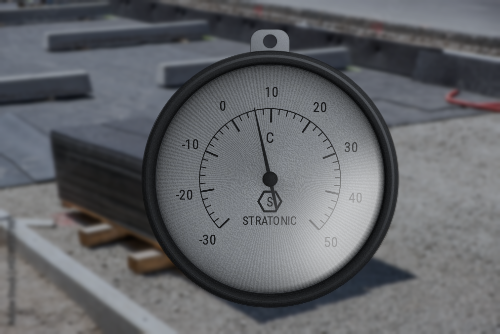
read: 6 °C
